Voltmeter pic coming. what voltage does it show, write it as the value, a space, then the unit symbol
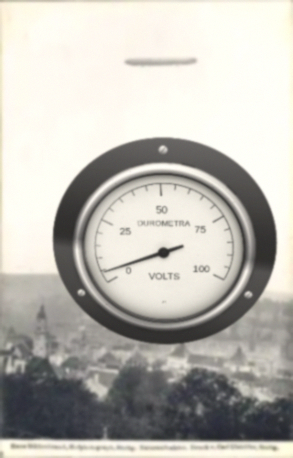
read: 5 V
